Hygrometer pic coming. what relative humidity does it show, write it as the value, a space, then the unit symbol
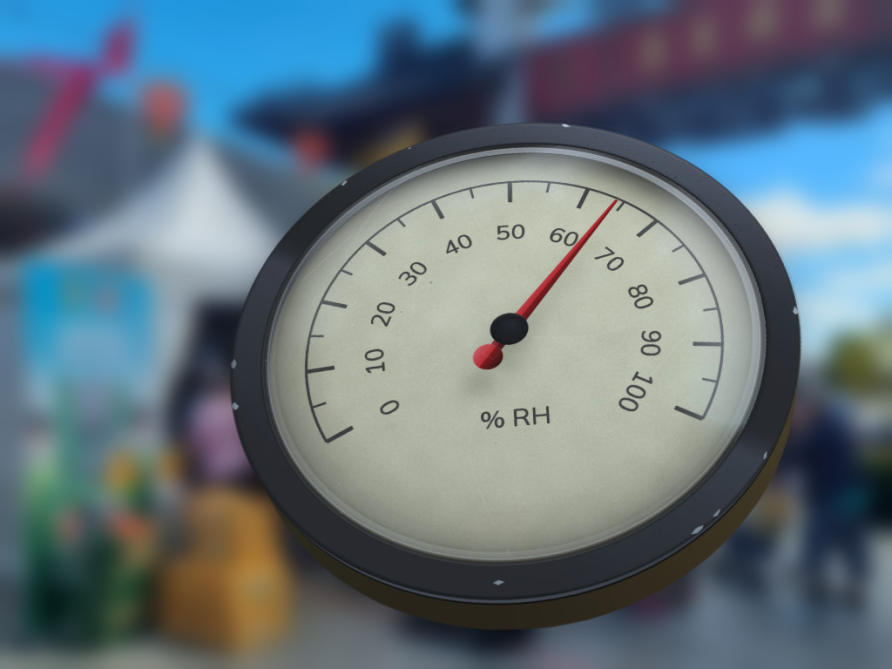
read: 65 %
